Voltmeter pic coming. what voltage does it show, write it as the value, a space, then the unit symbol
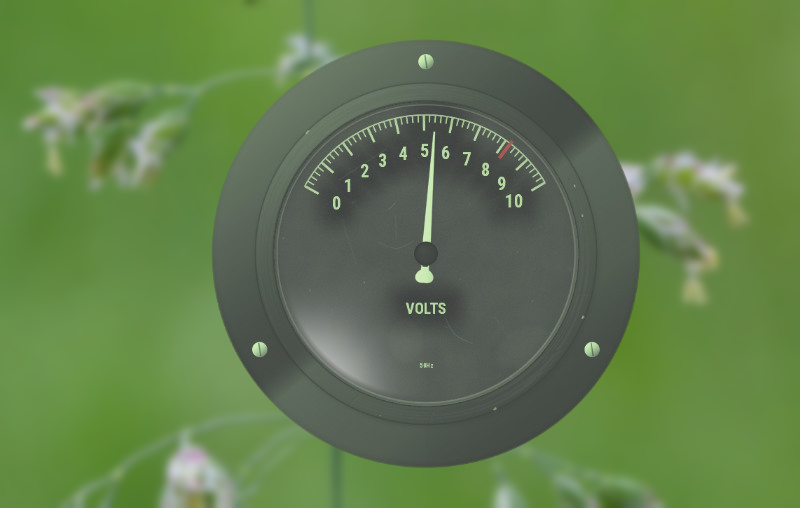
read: 5.4 V
